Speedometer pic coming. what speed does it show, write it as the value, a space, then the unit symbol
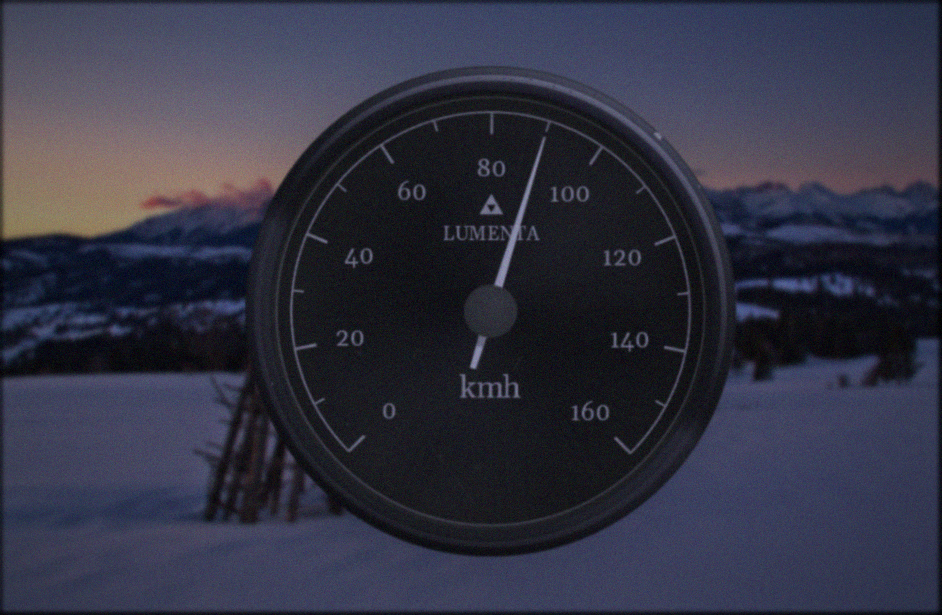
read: 90 km/h
